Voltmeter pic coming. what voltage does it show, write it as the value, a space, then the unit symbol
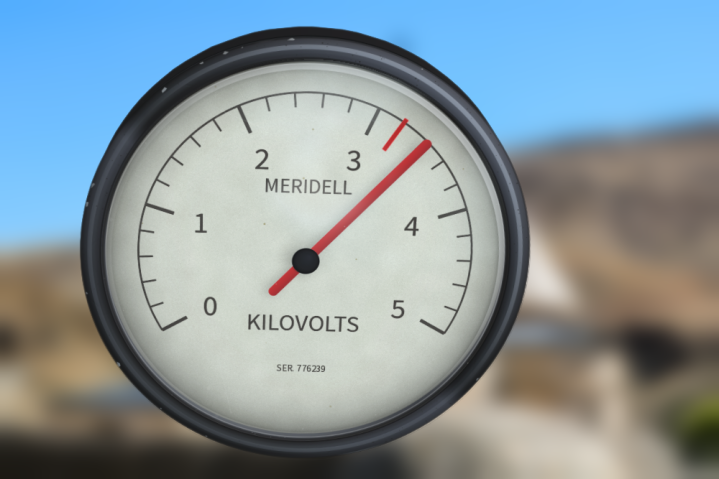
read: 3.4 kV
